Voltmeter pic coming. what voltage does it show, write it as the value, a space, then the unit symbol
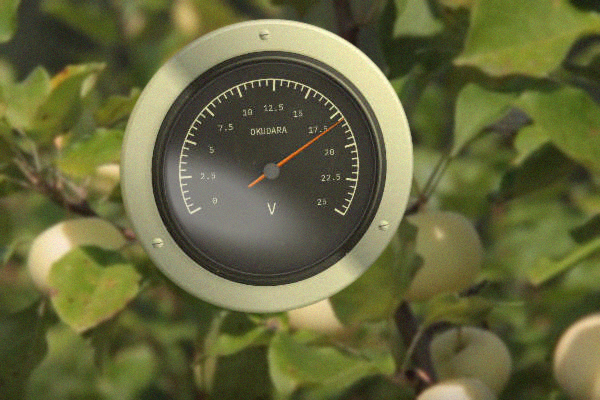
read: 18 V
